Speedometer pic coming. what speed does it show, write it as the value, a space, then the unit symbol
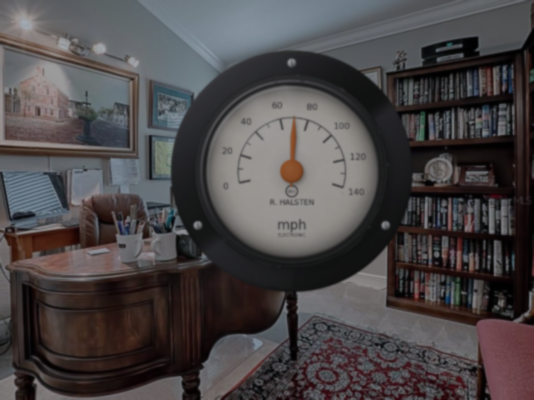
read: 70 mph
